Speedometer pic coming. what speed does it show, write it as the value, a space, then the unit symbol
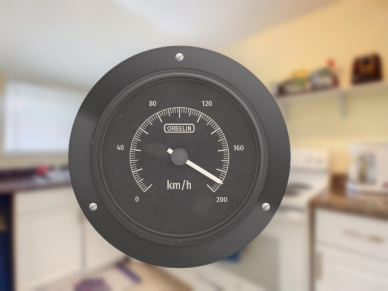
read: 190 km/h
